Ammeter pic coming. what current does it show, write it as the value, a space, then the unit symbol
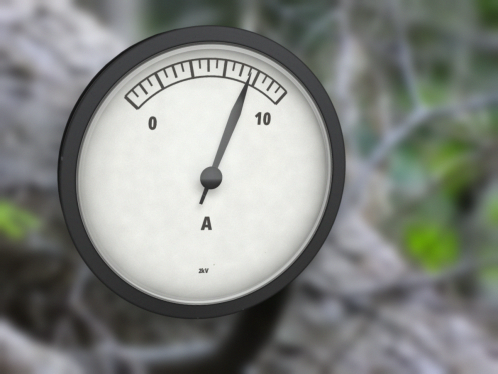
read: 7.5 A
